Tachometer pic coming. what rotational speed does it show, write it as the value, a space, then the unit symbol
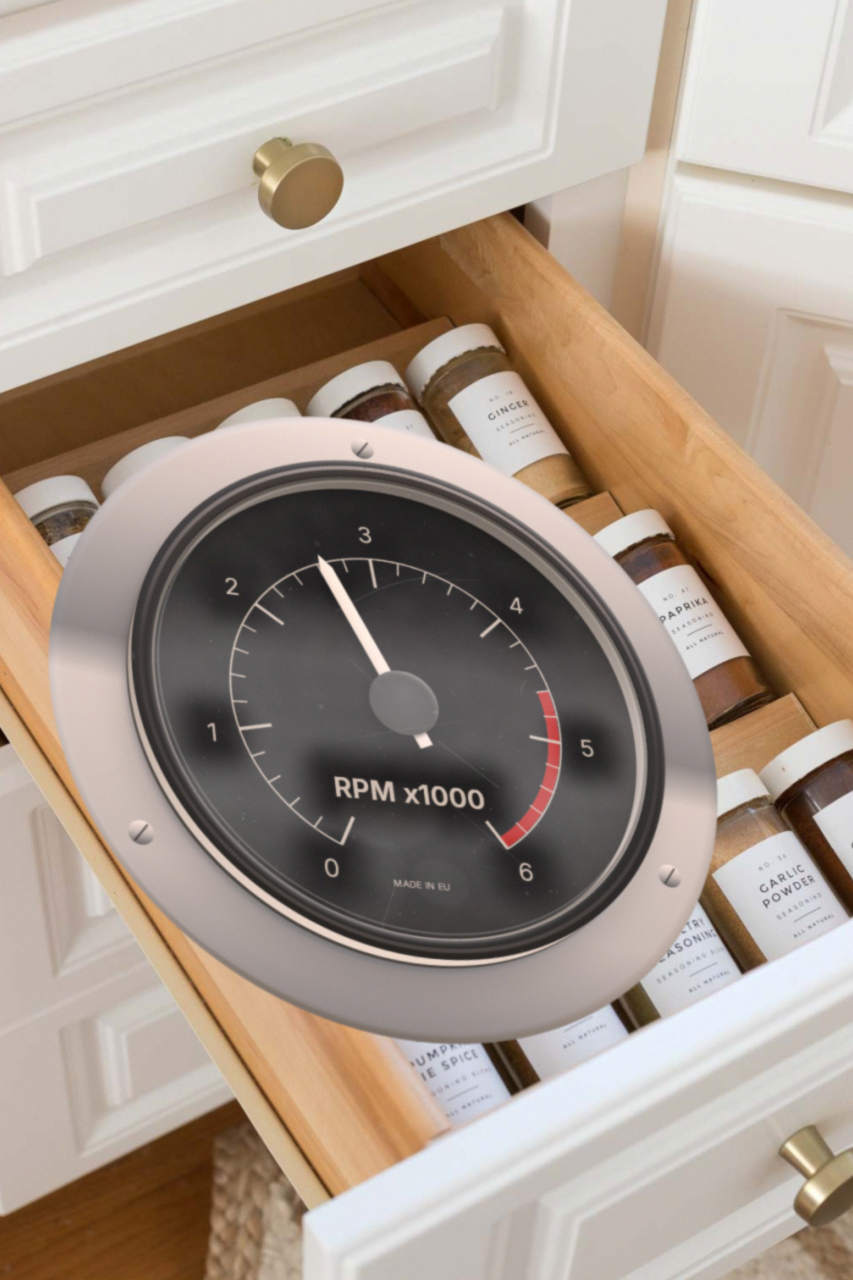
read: 2600 rpm
